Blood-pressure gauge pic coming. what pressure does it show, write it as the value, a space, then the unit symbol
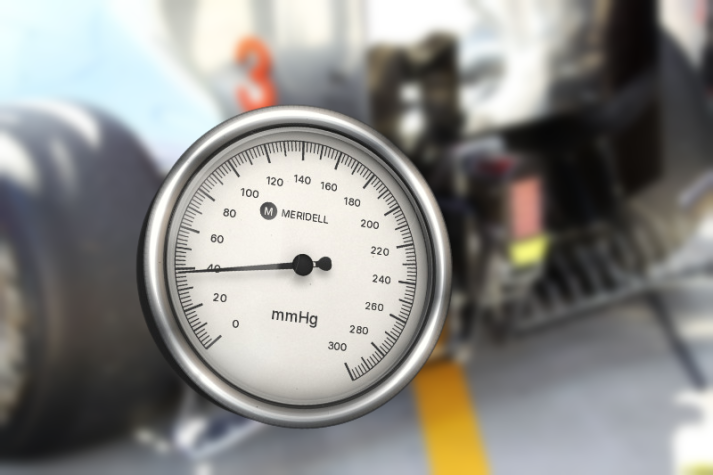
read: 38 mmHg
